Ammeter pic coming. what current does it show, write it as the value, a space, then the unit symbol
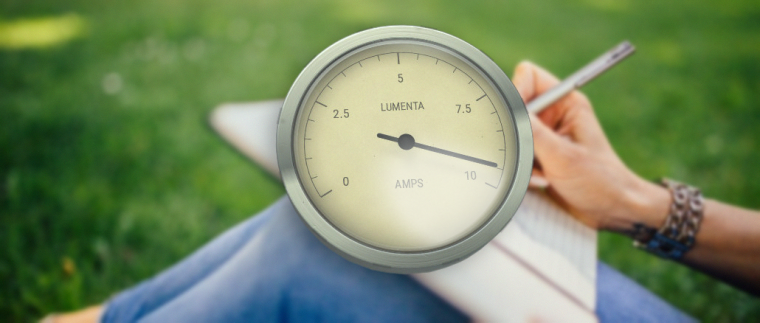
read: 9.5 A
